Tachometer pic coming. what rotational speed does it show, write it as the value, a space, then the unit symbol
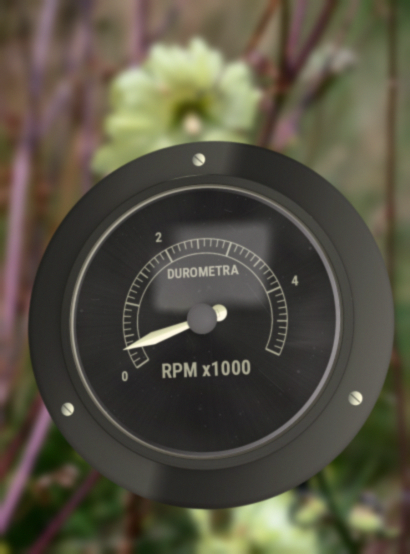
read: 300 rpm
